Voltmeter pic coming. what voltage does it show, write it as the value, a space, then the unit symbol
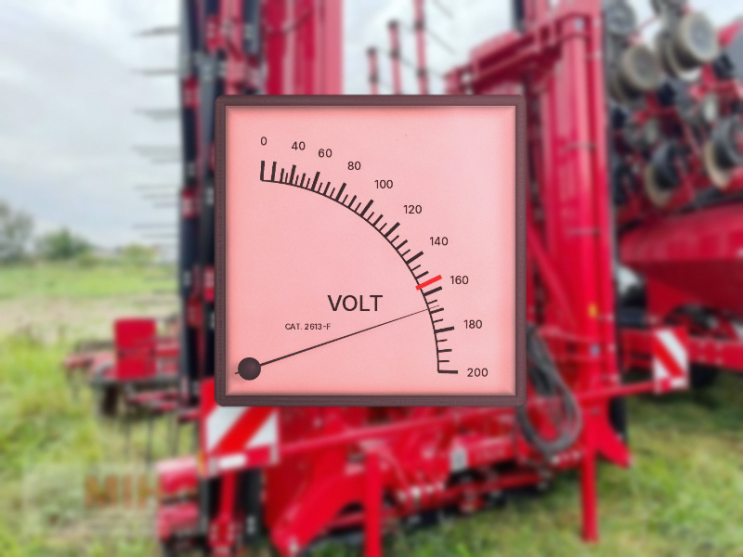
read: 167.5 V
